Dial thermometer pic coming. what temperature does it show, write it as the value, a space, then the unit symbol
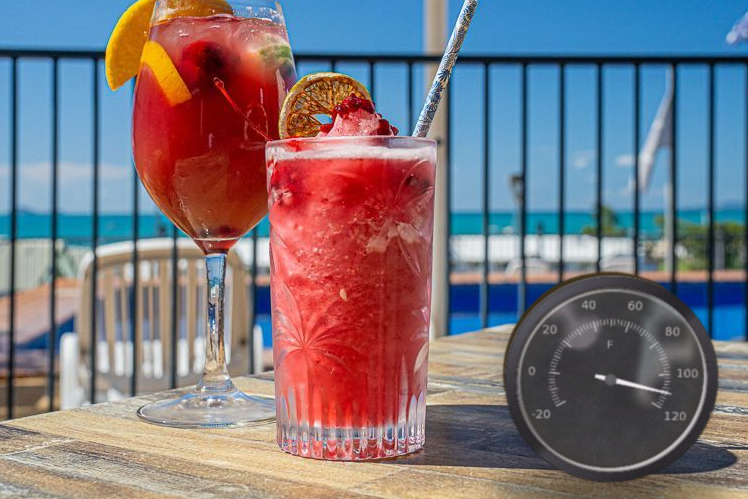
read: 110 °F
